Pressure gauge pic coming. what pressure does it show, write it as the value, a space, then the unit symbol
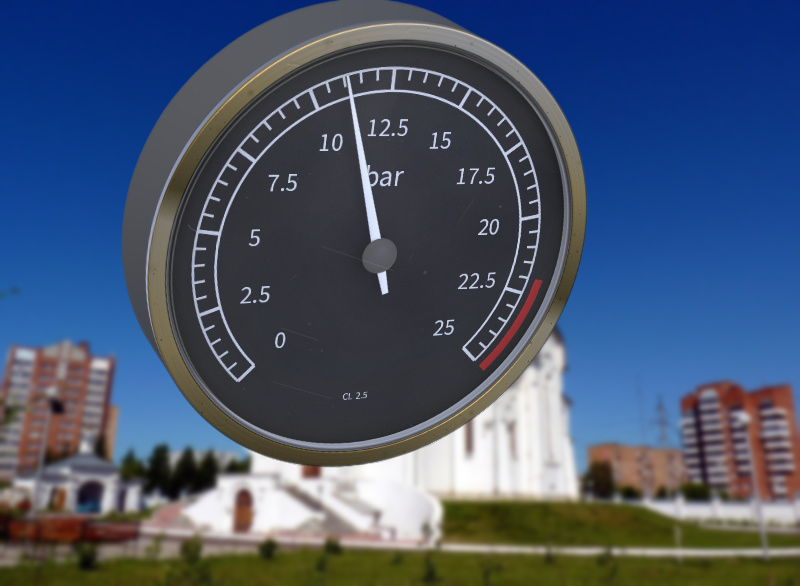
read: 11 bar
